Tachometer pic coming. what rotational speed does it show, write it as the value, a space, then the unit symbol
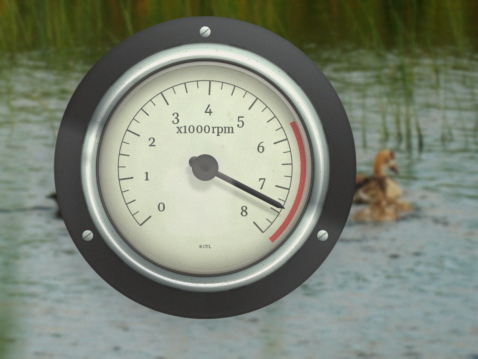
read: 7375 rpm
